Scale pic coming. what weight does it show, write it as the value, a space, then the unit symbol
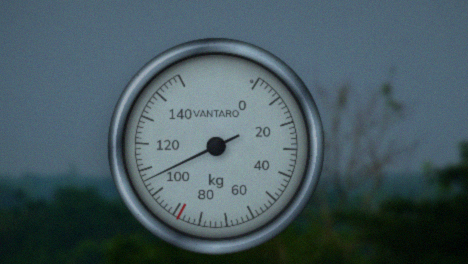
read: 106 kg
